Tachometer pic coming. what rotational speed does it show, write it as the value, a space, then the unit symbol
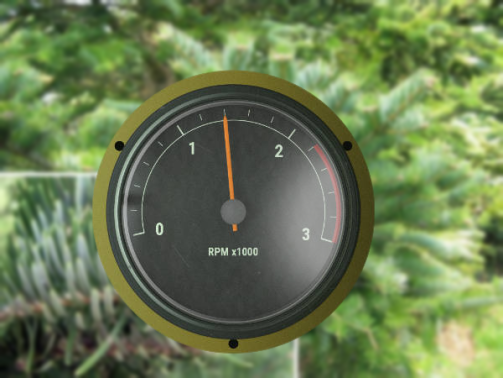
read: 1400 rpm
